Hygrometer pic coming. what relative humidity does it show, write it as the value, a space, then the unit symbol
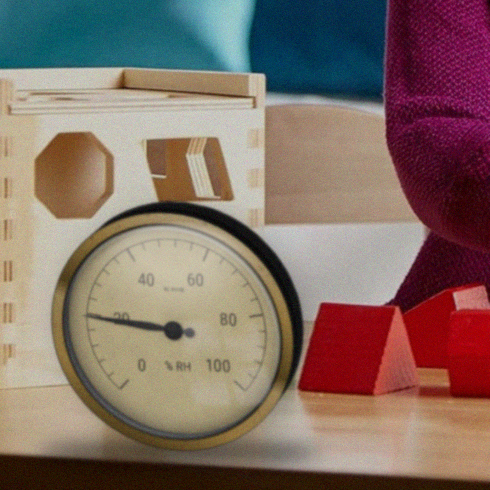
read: 20 %
